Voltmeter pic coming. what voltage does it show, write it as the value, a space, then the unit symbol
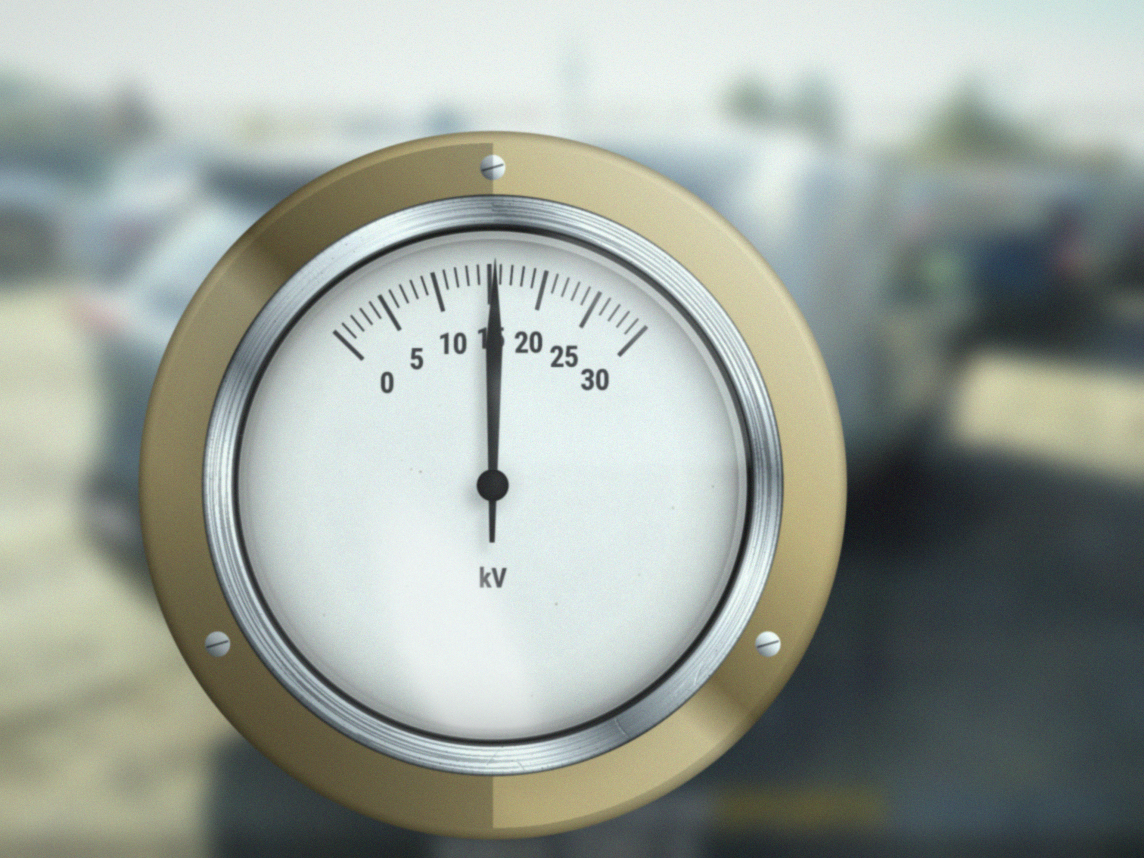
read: 15.5 kV
